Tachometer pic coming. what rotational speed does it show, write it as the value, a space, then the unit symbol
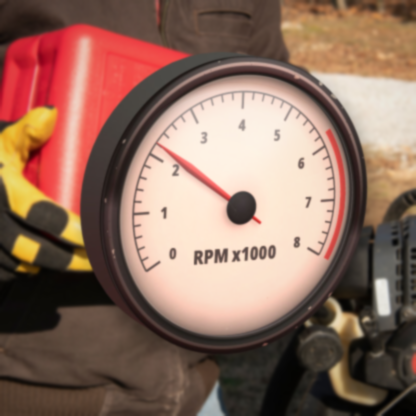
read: 2200 rpm
